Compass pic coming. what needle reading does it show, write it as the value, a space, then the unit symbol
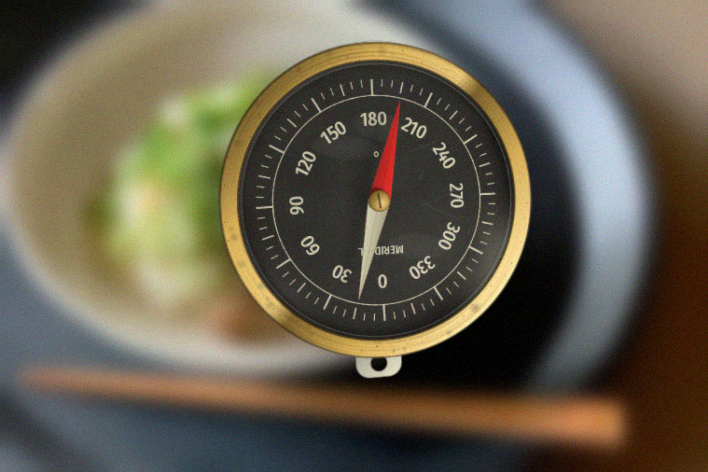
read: 195 °
